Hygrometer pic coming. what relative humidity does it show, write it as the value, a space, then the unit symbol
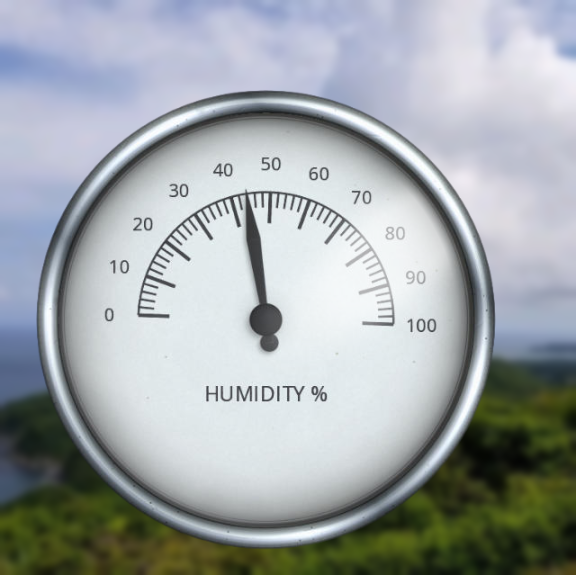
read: 44 %
